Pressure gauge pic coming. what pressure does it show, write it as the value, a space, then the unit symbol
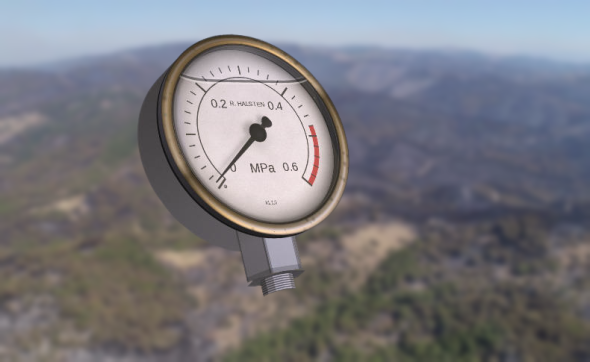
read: 0.01 MPa
